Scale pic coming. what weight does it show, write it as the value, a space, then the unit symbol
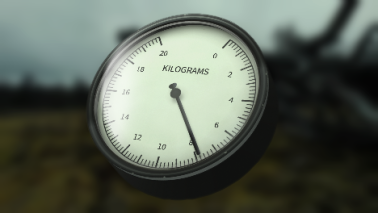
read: 7.8 kg
